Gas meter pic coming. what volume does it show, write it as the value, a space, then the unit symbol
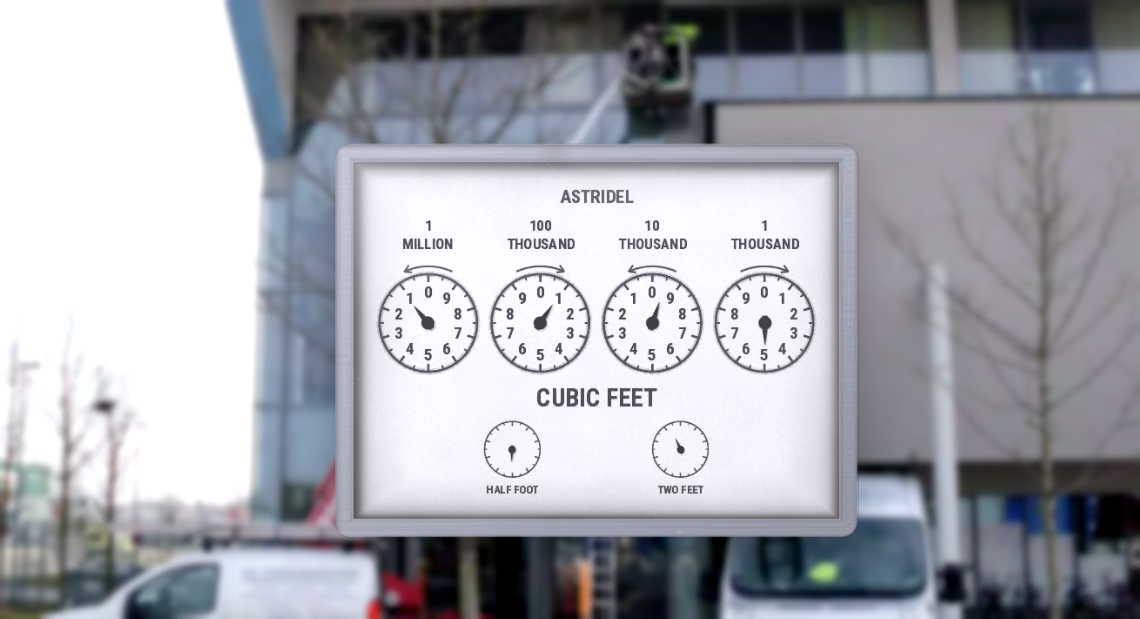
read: 109500 ft³
